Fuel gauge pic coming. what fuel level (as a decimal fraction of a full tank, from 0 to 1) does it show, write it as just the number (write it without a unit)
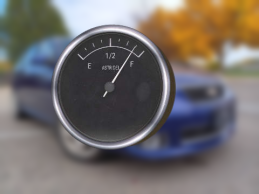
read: 0.875
